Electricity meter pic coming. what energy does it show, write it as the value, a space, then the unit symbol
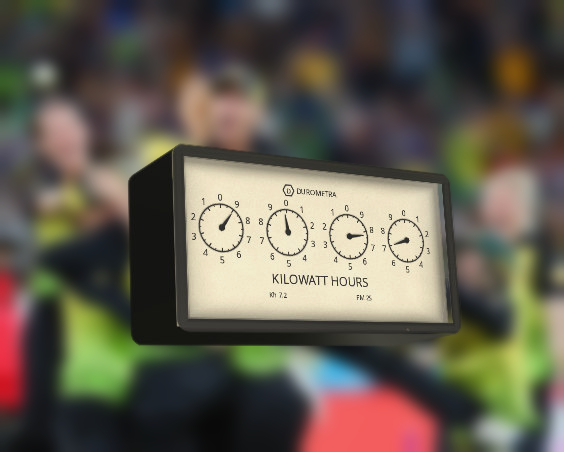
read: 8977 kWh
